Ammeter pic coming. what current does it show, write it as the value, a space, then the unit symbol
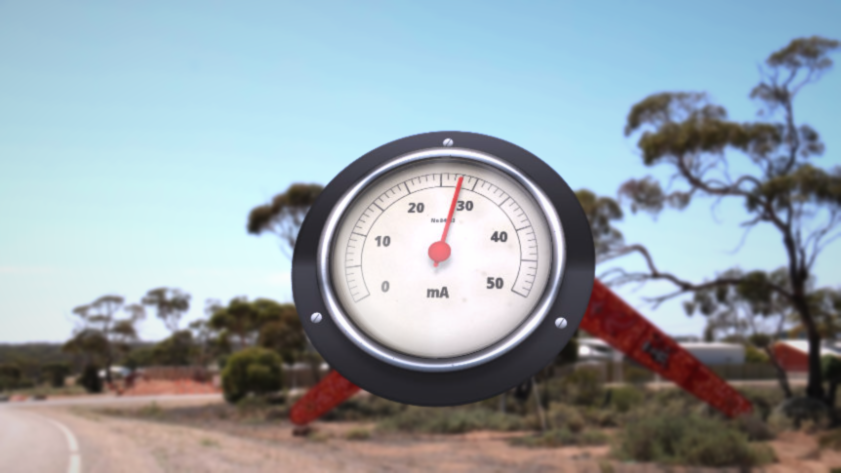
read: 28 mA
